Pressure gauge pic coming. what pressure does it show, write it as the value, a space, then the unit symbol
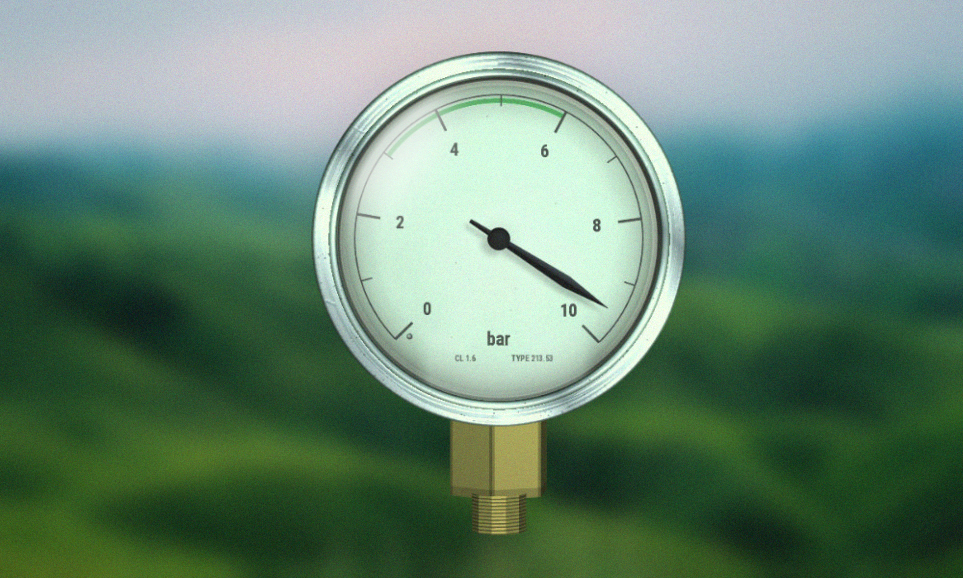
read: 9.5 bar
